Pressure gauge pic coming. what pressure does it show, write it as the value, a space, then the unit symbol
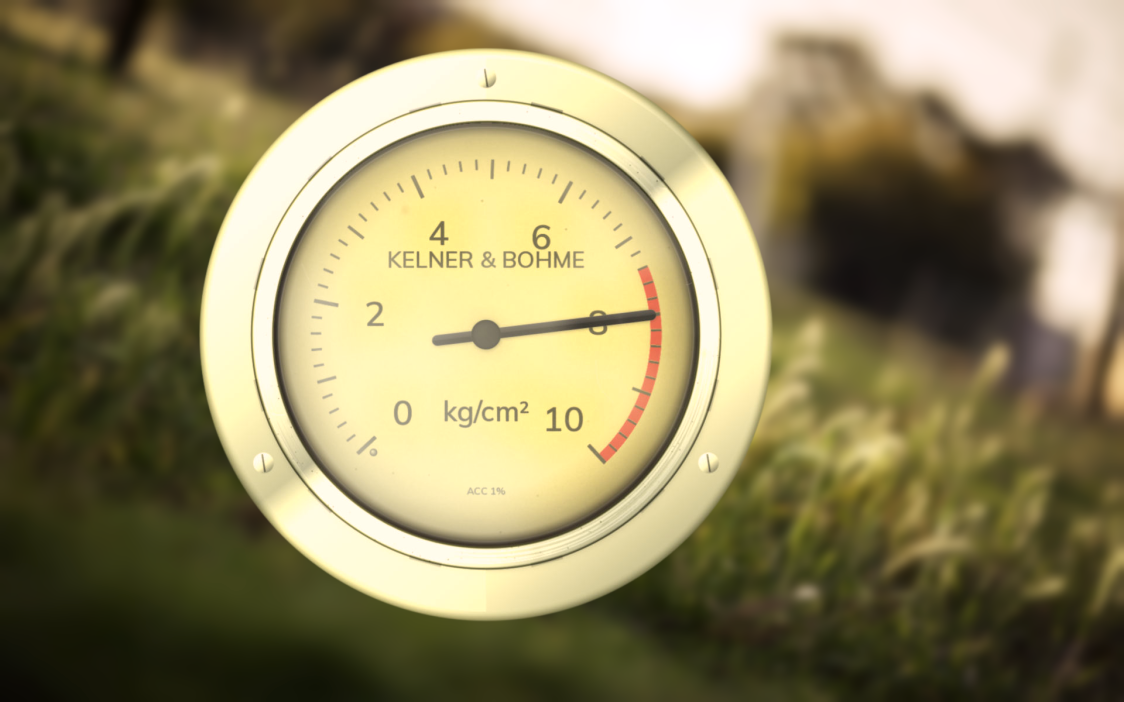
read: 8 kg/cm²
